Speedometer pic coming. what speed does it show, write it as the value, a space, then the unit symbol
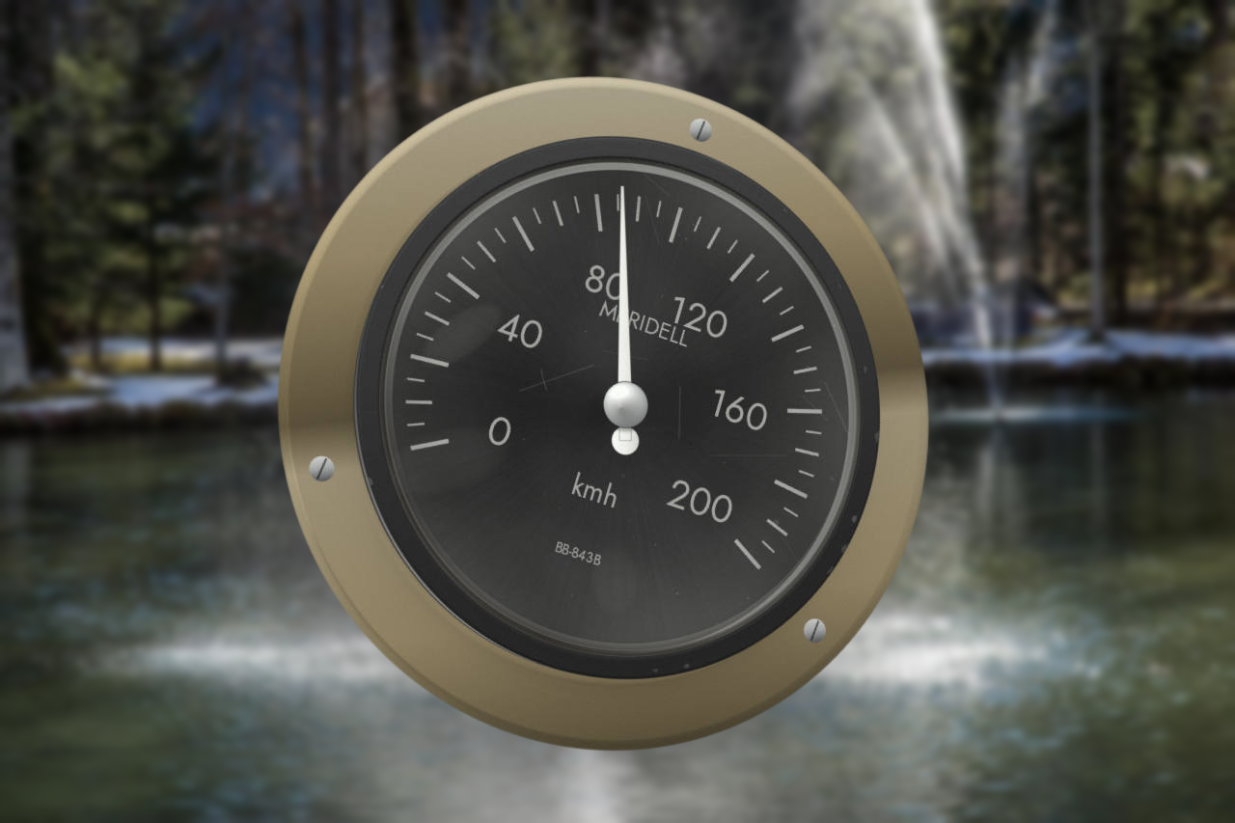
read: 85 km/h
